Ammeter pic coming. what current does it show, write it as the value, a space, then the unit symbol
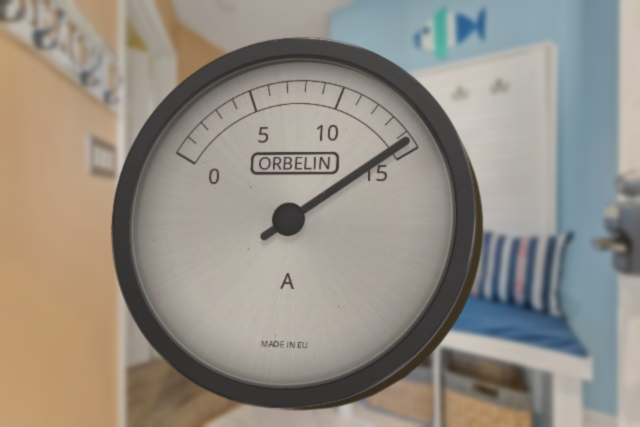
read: 14.5 A
